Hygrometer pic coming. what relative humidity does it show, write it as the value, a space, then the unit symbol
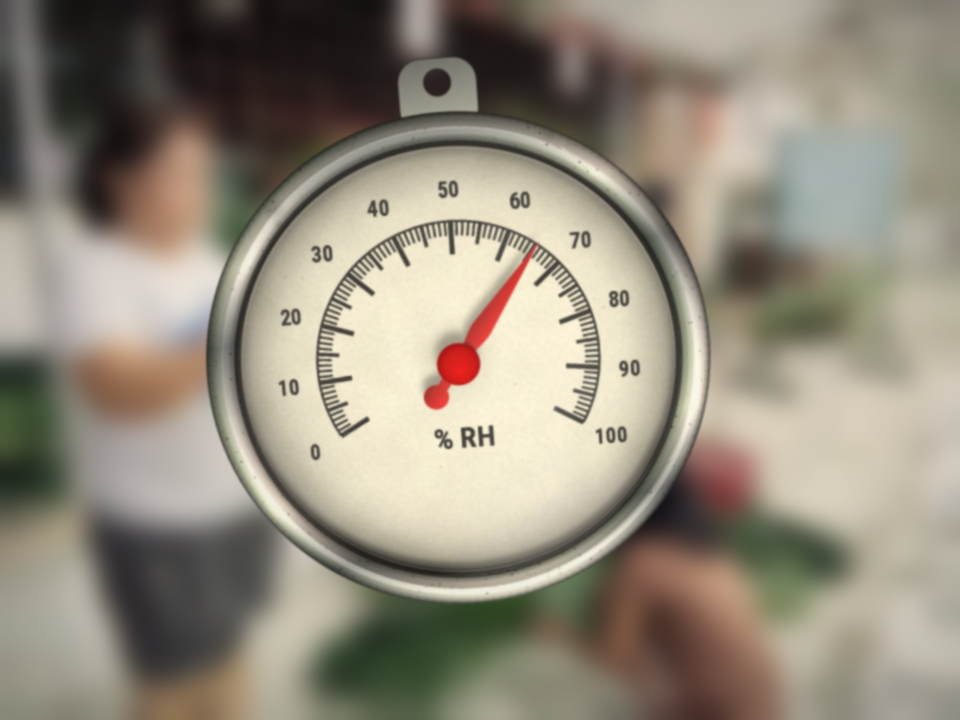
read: 65 %
